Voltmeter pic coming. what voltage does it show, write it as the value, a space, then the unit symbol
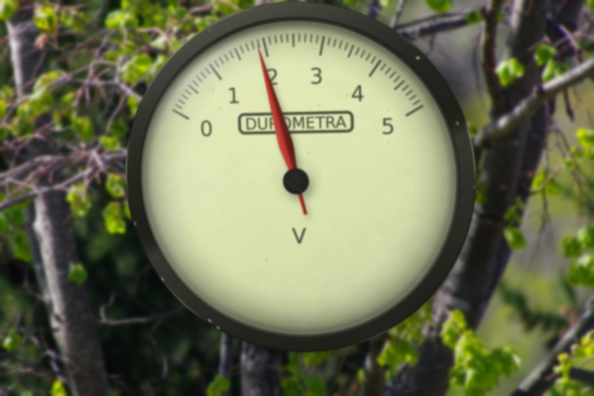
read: 1.9 V
